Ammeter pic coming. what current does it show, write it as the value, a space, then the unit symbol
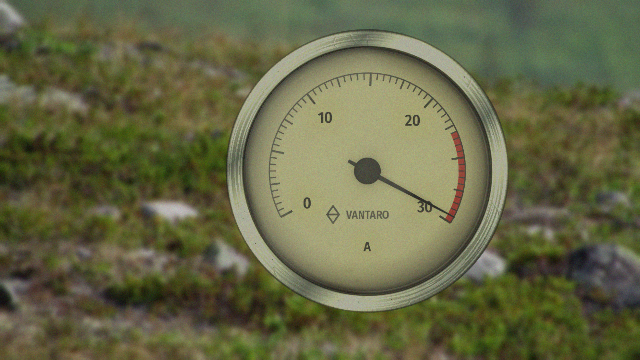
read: 29.5 A
